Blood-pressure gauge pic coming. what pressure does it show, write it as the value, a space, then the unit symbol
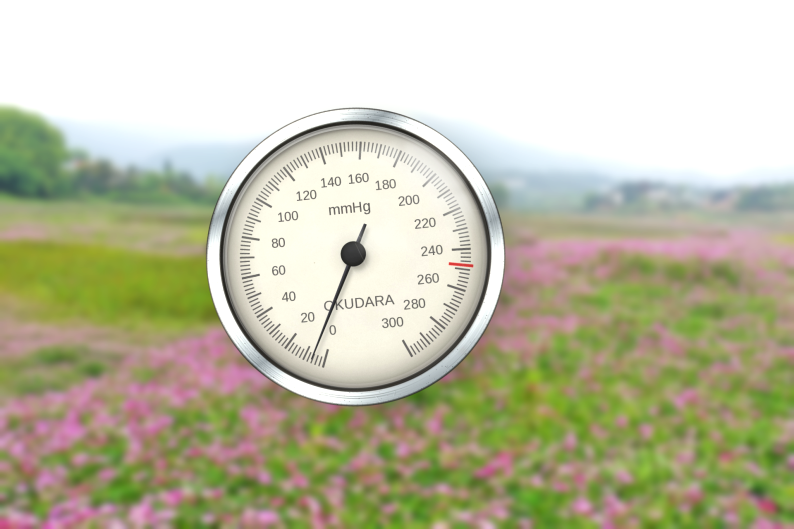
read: 6 mmHg
